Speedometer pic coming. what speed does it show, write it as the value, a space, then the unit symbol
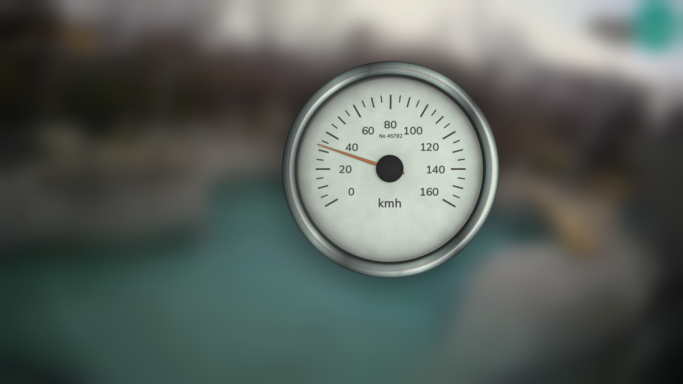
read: 32.5 km/h
